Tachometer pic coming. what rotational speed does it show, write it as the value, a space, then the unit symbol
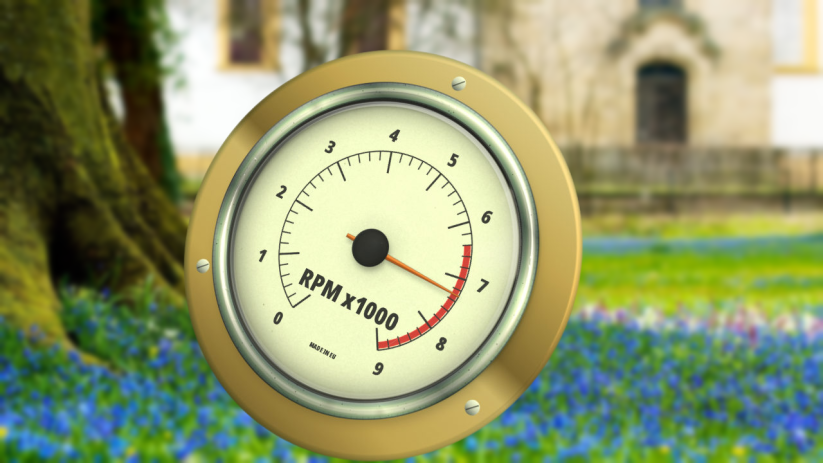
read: 7300 rpm
